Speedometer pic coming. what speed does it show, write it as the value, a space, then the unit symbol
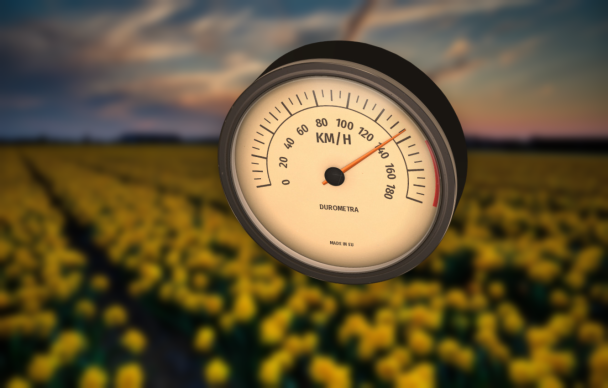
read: 135 km/h
